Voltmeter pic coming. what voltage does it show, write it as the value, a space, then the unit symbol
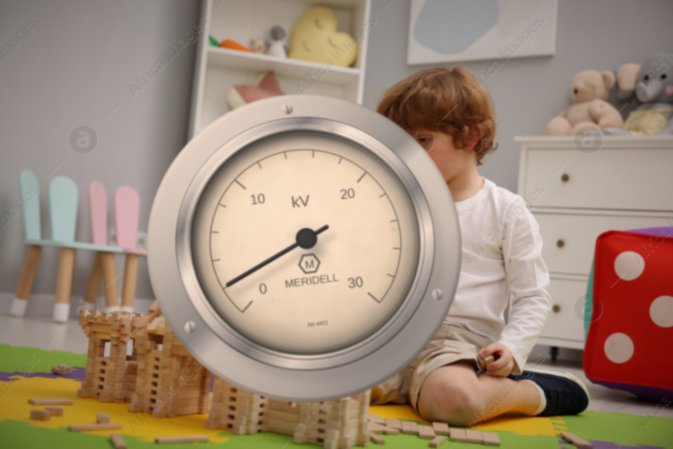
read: 2 kV
